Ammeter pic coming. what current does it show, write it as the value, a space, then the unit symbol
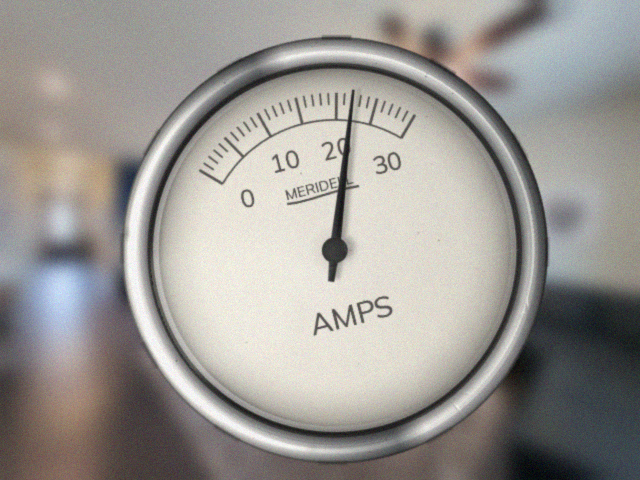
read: 22 A
